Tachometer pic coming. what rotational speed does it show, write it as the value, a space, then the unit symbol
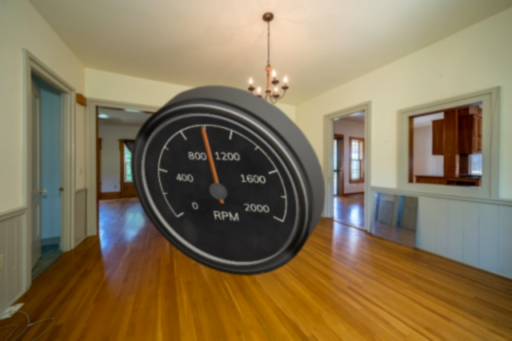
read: 1000 rpm
